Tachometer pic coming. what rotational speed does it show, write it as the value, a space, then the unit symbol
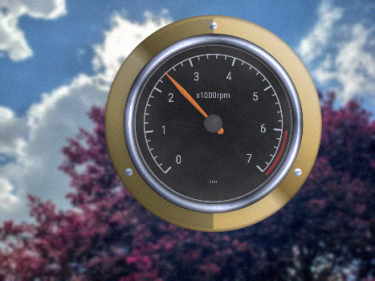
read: 2400 rpm
